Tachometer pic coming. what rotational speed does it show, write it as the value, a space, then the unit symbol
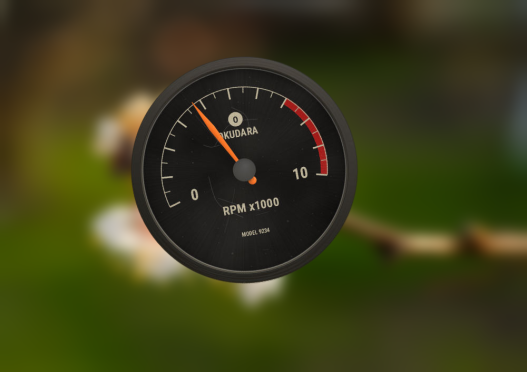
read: 3750 rpm
